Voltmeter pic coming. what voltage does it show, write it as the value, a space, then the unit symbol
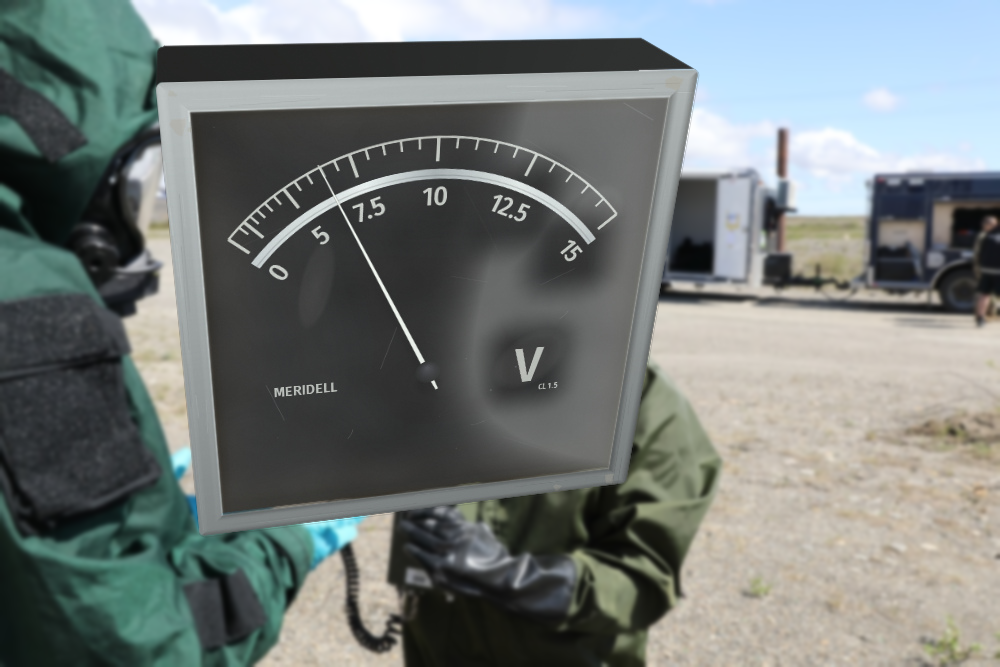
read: 6.5 V
